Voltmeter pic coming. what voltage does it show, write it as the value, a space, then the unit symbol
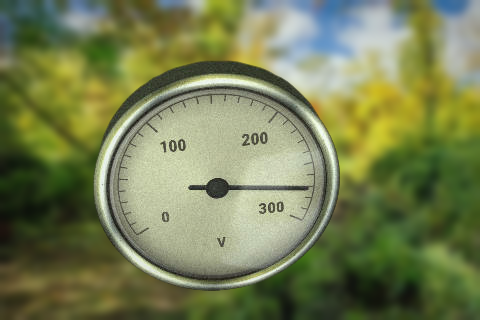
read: 270 V
